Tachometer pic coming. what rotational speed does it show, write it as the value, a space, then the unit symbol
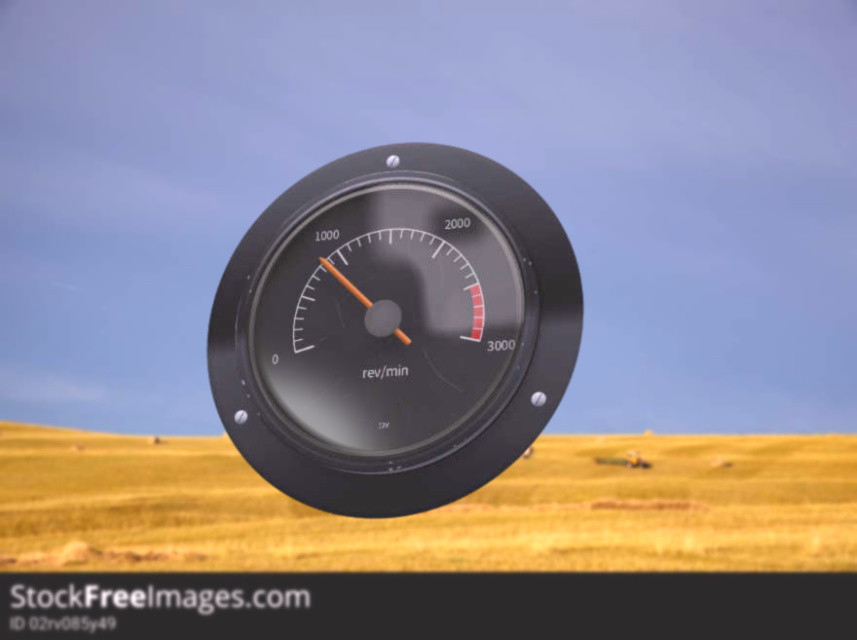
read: 850 rpm
